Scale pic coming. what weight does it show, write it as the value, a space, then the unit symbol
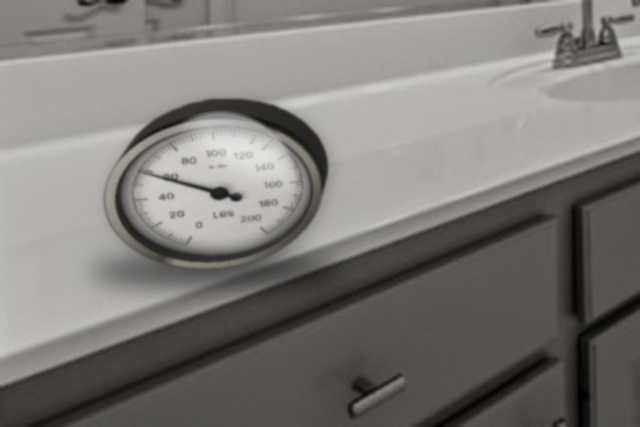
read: 60 lb
